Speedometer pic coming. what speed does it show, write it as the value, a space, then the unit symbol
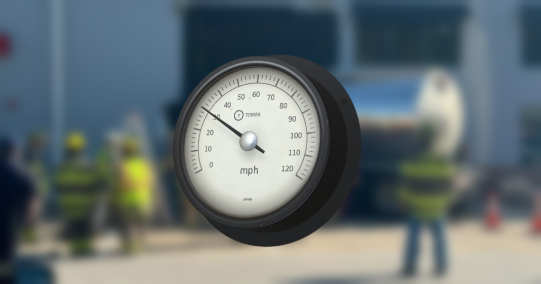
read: 30 mph
